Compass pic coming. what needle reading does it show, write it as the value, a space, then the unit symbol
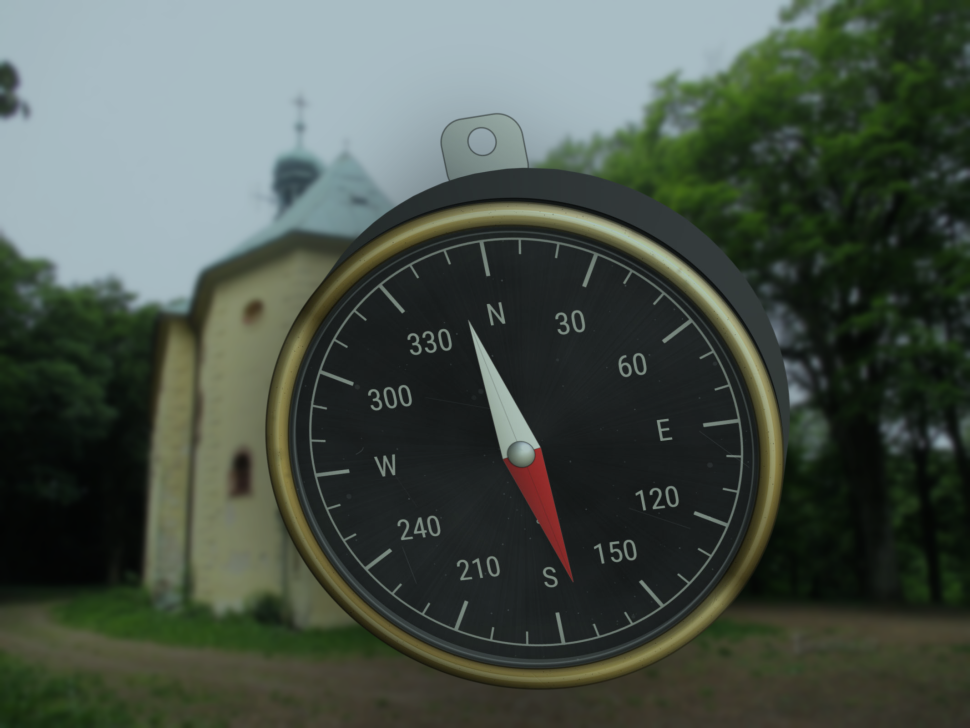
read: 170 °
